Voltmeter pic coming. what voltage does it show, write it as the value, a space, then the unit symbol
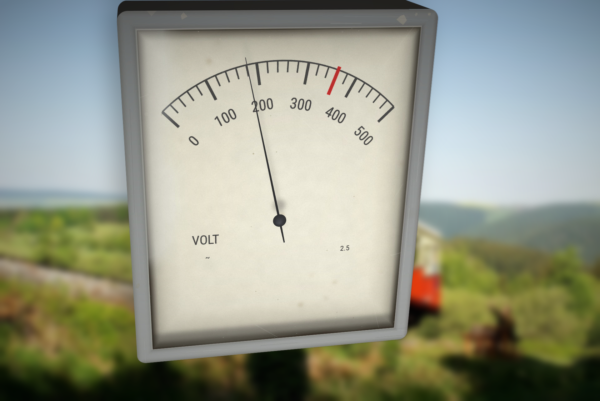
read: 180 V
